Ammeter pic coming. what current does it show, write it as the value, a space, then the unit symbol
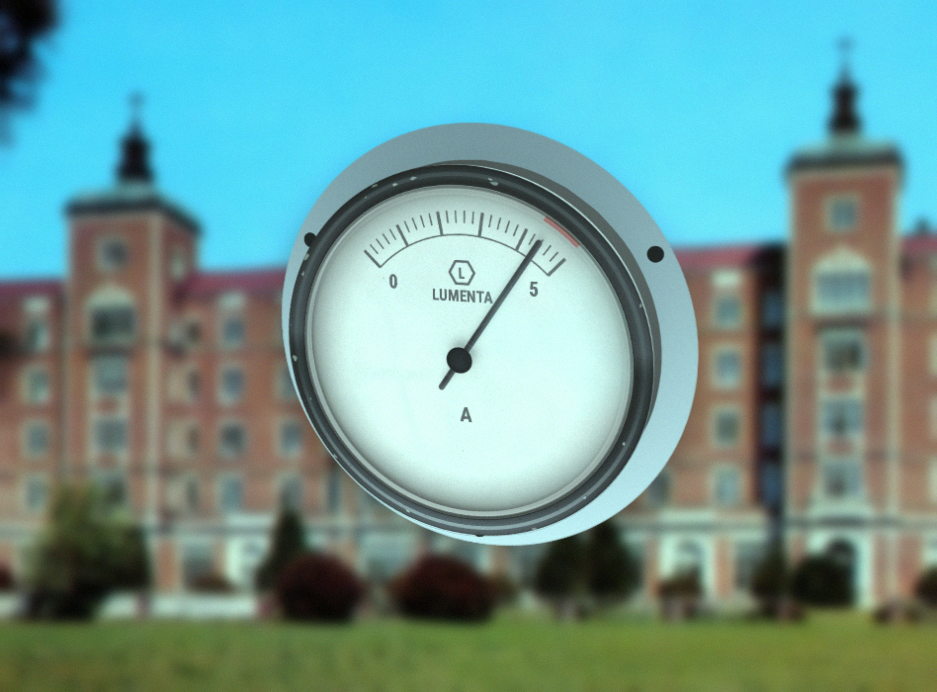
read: 4.4 A
